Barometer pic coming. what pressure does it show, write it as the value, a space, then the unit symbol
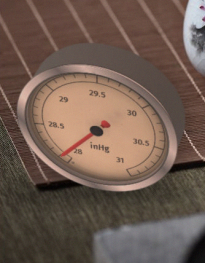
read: 28.1 inHg
